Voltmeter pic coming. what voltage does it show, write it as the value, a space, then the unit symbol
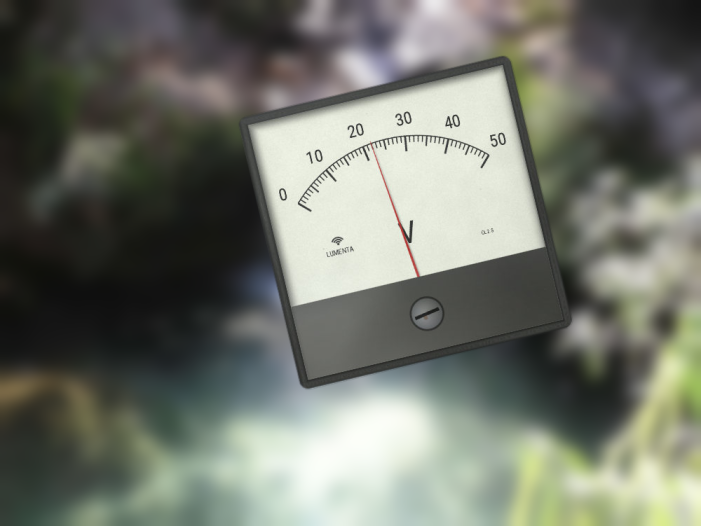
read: 22 V
